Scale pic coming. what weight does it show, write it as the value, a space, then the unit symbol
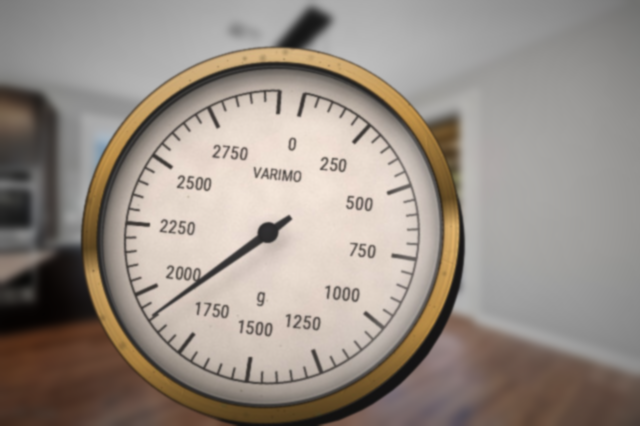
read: 1900 g
